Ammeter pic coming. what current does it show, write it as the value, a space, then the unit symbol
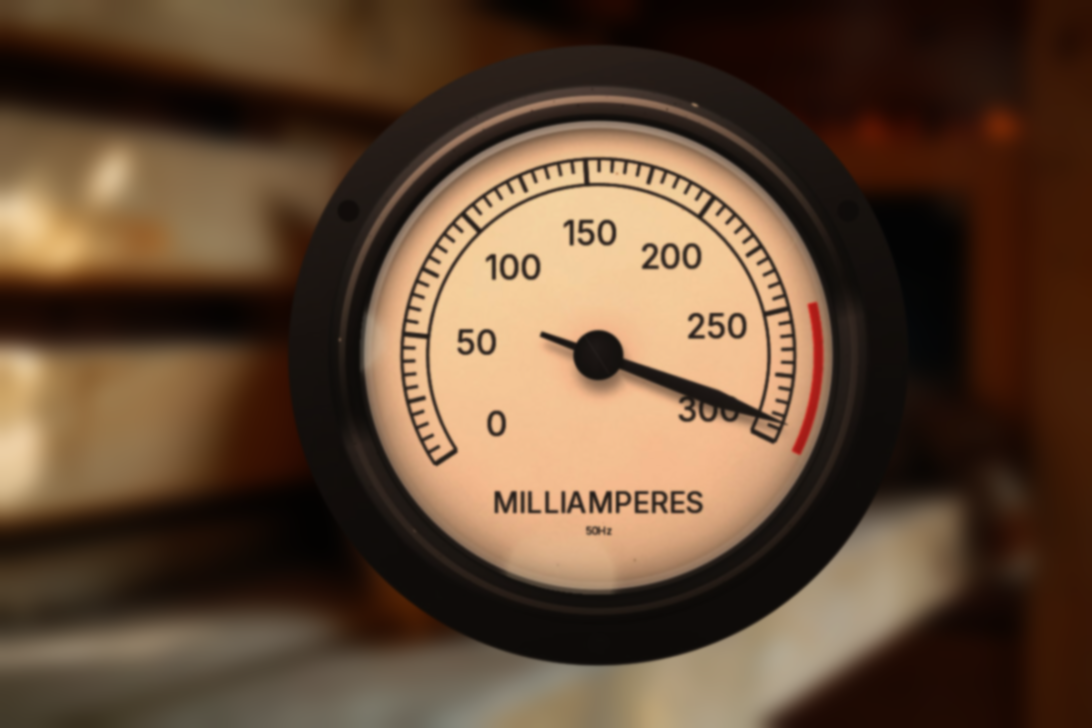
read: 292.5 mA
